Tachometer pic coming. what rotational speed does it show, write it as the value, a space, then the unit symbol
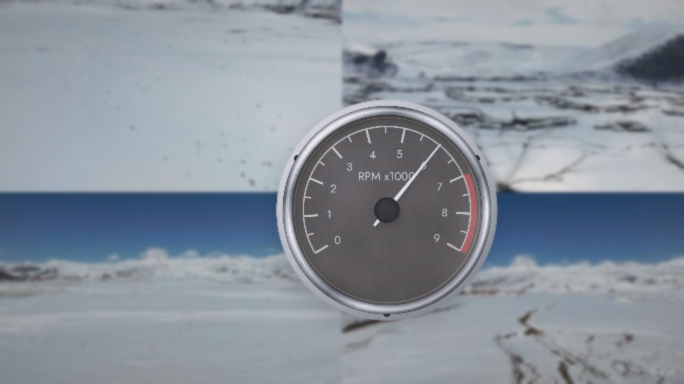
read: 6000 rpm
